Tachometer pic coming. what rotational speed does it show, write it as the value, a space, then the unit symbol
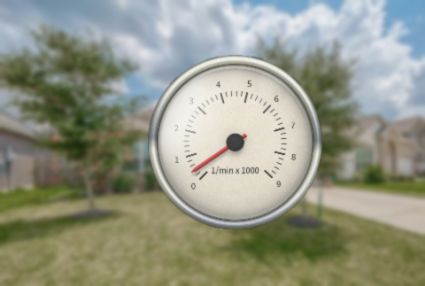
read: 400 rpm
